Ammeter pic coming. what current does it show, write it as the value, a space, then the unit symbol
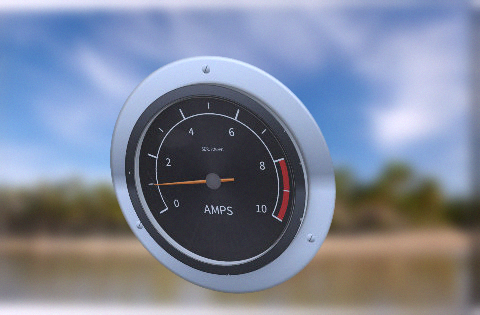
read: 1 A
